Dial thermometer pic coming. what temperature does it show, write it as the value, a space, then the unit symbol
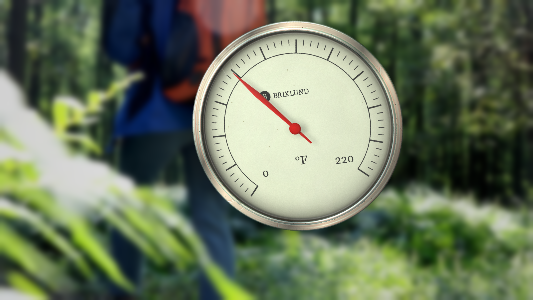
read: 80 °F
